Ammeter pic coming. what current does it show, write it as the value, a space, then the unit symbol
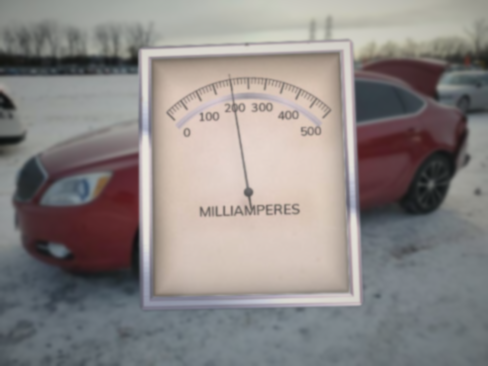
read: 200 mA
